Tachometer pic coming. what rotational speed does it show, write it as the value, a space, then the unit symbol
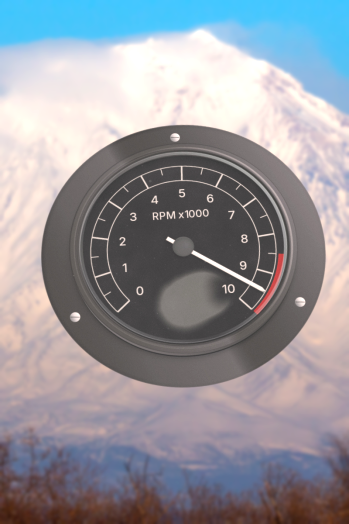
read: 9500 rpm
